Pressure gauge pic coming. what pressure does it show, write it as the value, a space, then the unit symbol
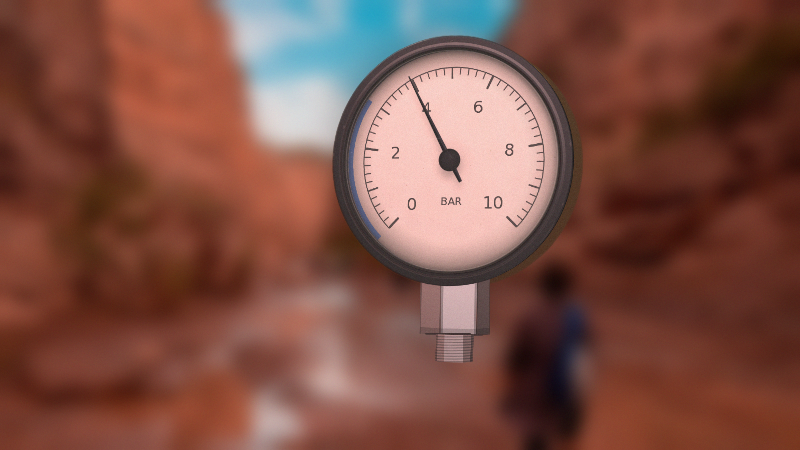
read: 4 bar
